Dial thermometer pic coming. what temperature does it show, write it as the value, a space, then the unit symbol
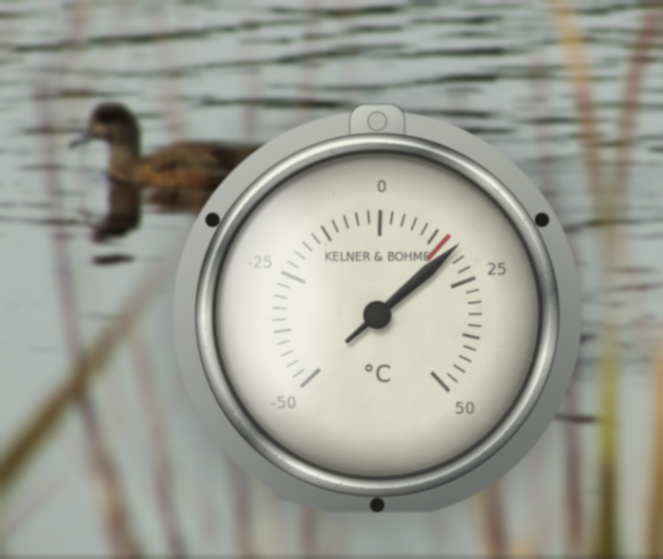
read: 17.5 °C
